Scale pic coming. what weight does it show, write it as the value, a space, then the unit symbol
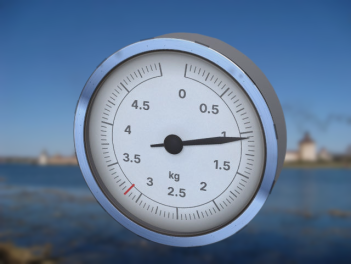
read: 1.05 kg
